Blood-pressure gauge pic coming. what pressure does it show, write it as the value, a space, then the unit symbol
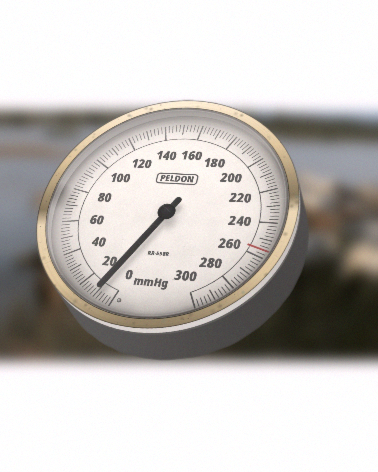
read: 10 mmHg
